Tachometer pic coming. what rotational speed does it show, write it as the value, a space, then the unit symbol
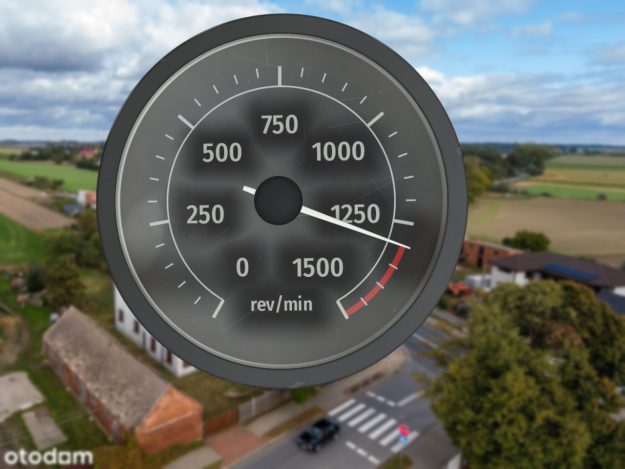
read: 1300 rpm
